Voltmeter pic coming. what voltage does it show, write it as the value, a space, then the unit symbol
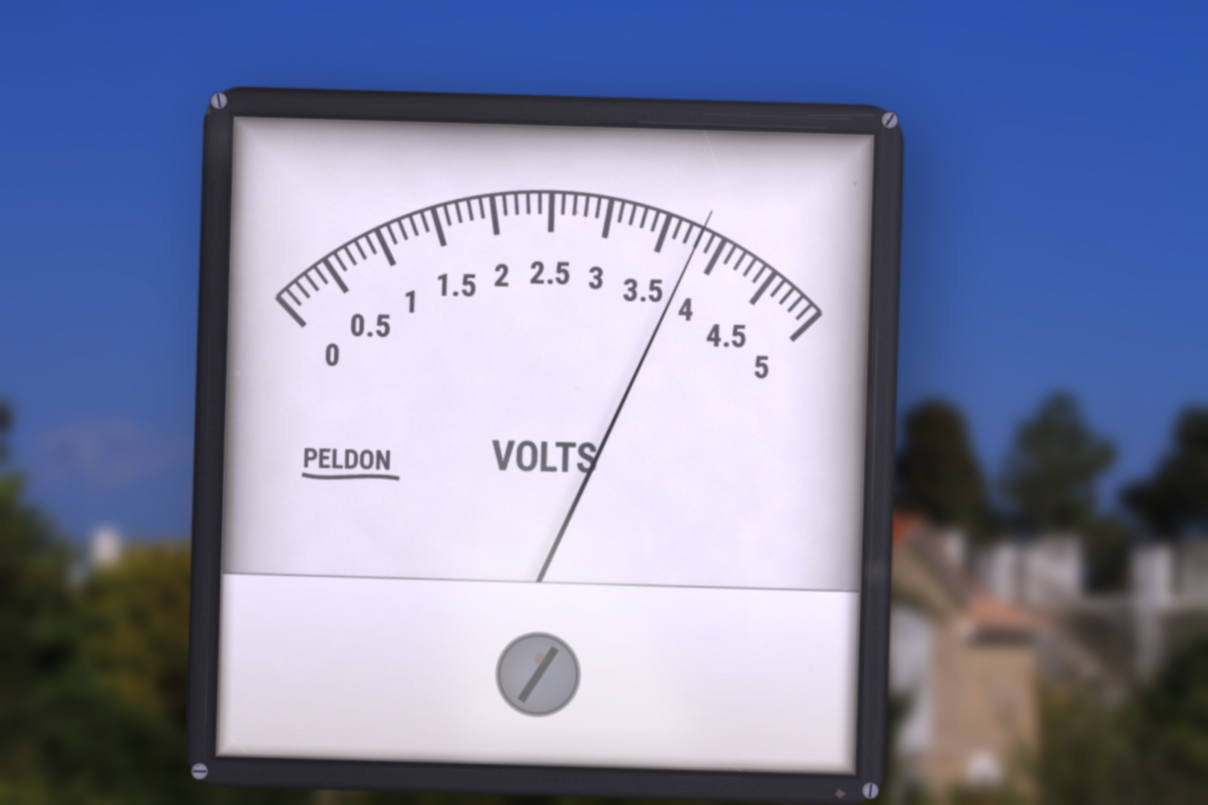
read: 3.8 V
